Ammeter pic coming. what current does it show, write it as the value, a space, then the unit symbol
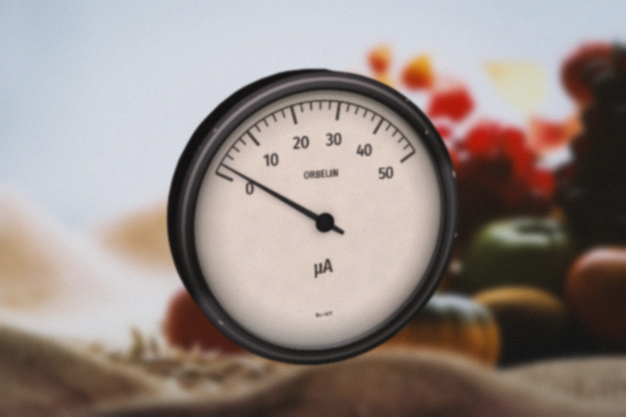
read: 2 µA
